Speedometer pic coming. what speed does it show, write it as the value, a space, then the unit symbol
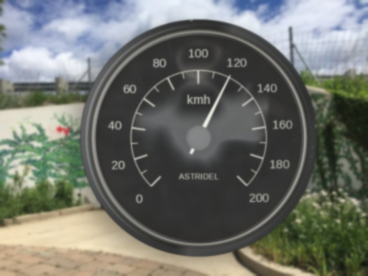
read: 120 km/h
